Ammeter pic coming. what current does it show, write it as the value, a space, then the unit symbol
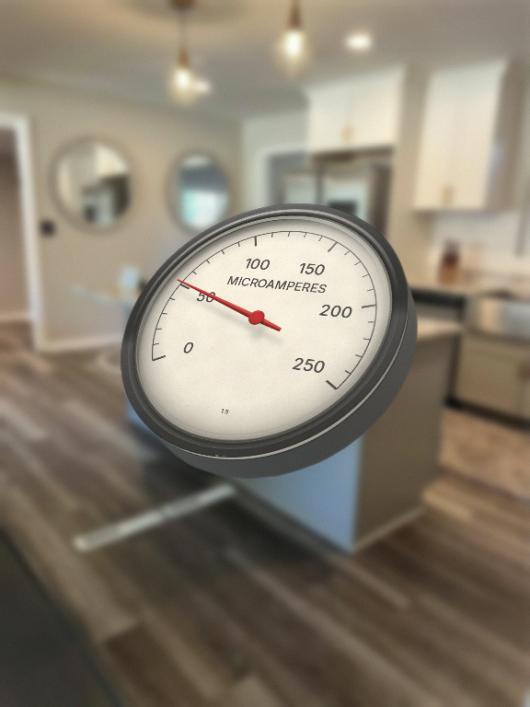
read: 50 µA
